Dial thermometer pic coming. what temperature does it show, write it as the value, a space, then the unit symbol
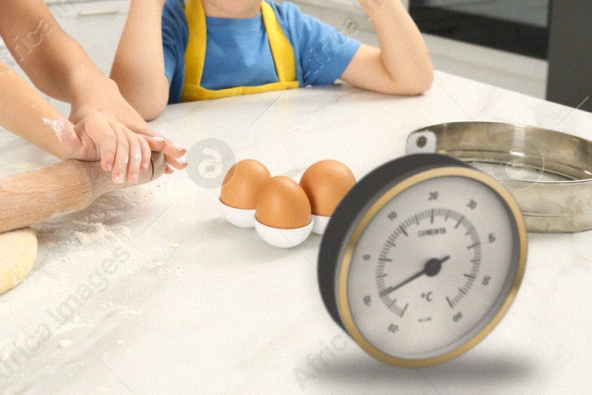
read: -10 °C
